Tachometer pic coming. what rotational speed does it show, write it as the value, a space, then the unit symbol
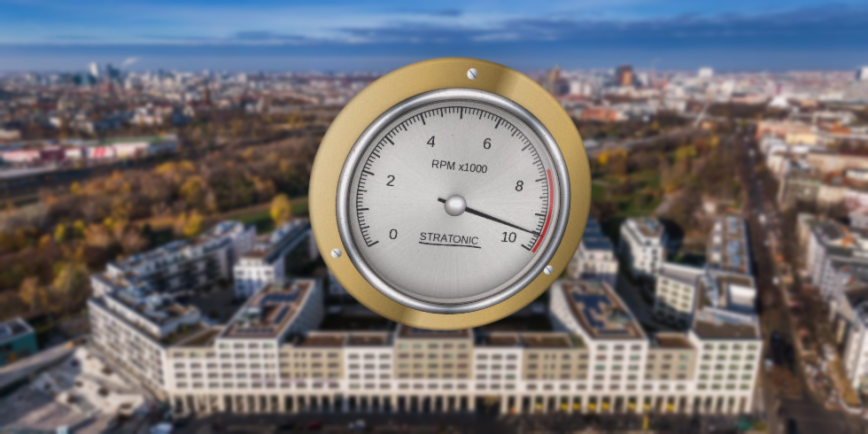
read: 9500 rpm
